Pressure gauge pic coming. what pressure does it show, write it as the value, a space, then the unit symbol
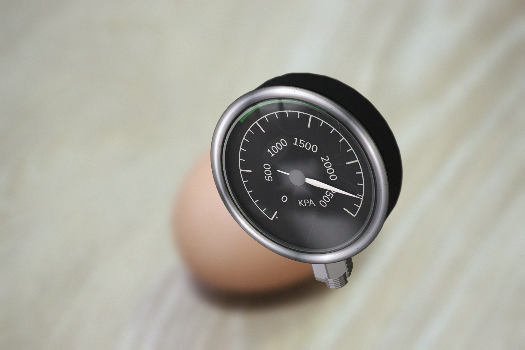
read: 2300 kPa
